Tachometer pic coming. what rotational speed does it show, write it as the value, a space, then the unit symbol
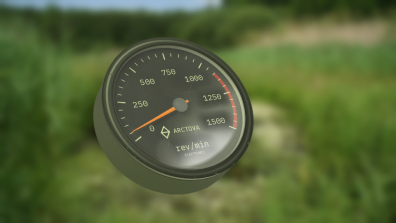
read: 50 rpm
